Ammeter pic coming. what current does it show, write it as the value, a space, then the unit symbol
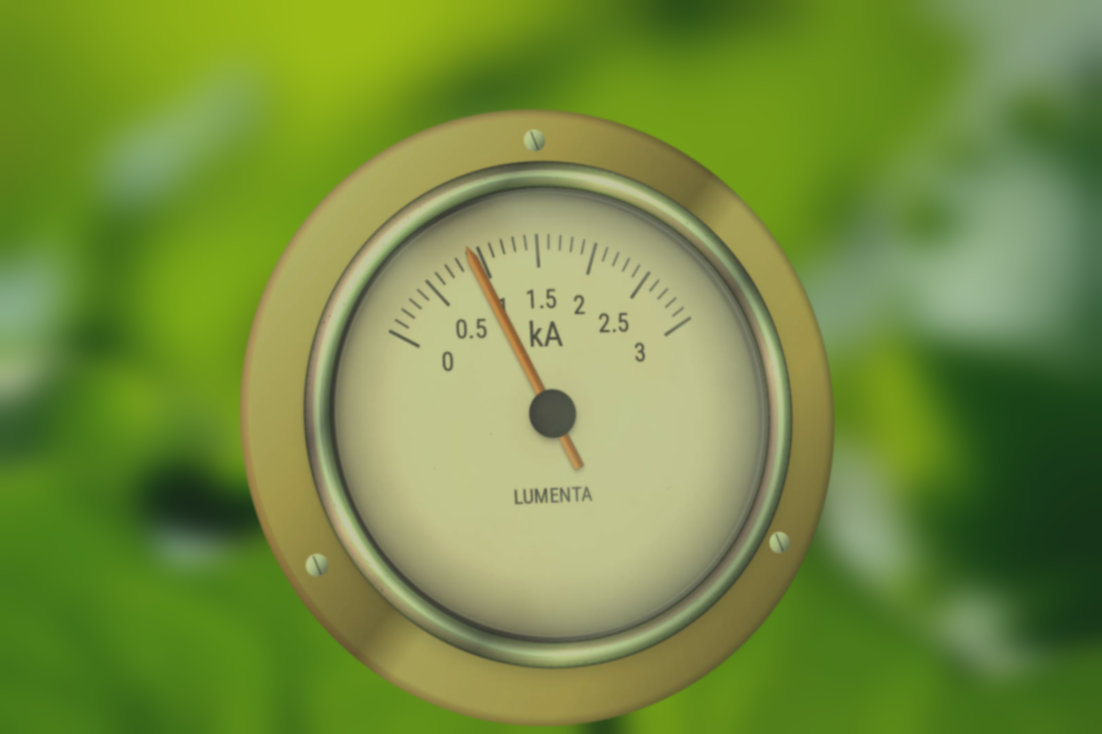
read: 0.9 kA
